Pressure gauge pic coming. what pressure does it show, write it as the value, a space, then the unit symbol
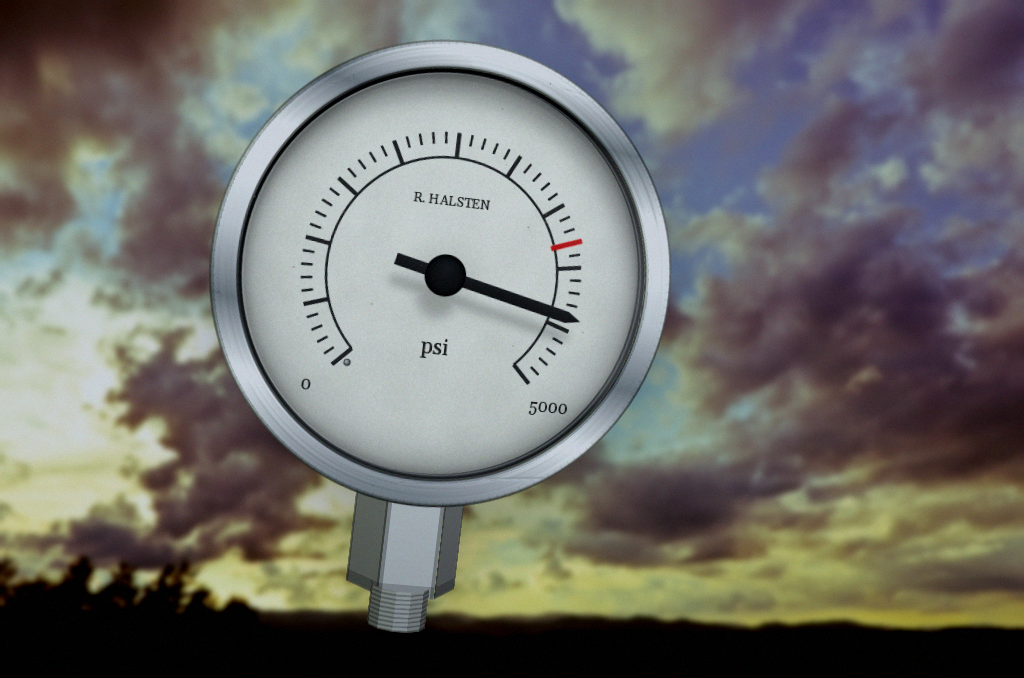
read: 4400 psi
